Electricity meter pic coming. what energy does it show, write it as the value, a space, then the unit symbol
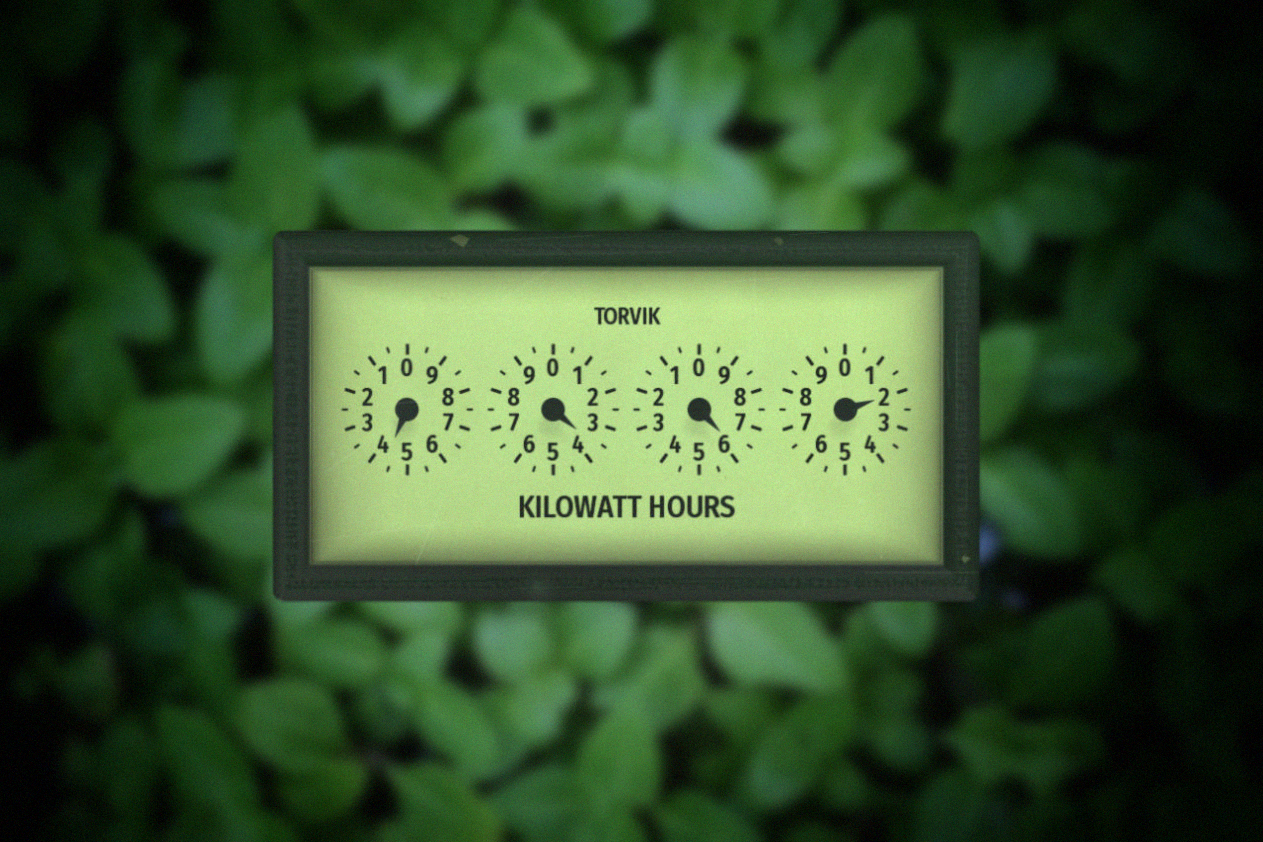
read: 4362 kWh
